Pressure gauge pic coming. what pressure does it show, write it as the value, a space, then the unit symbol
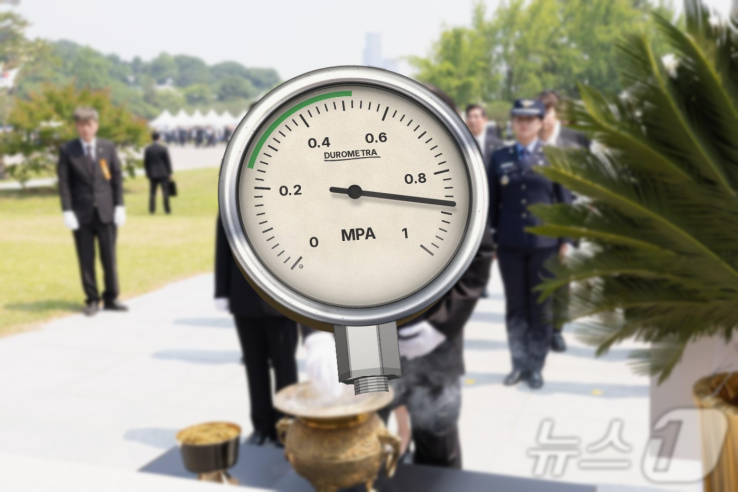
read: 0.88 MPa
